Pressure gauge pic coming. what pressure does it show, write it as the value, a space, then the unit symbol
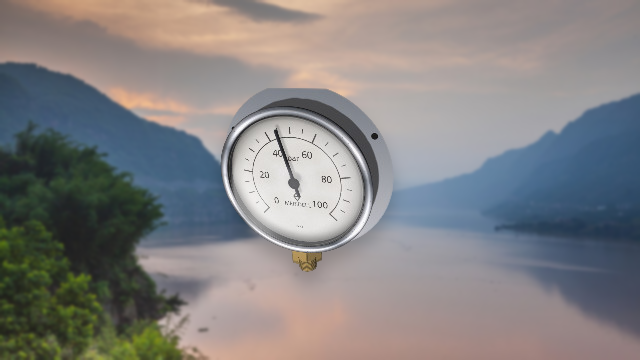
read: 45 bar
